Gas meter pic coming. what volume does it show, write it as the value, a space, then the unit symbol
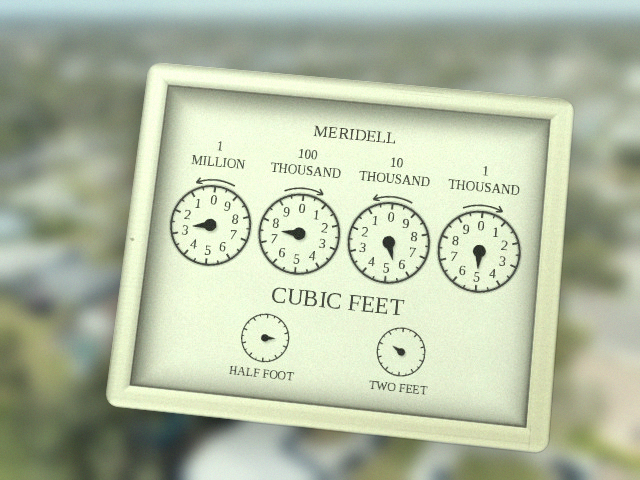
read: 275500 ft³
